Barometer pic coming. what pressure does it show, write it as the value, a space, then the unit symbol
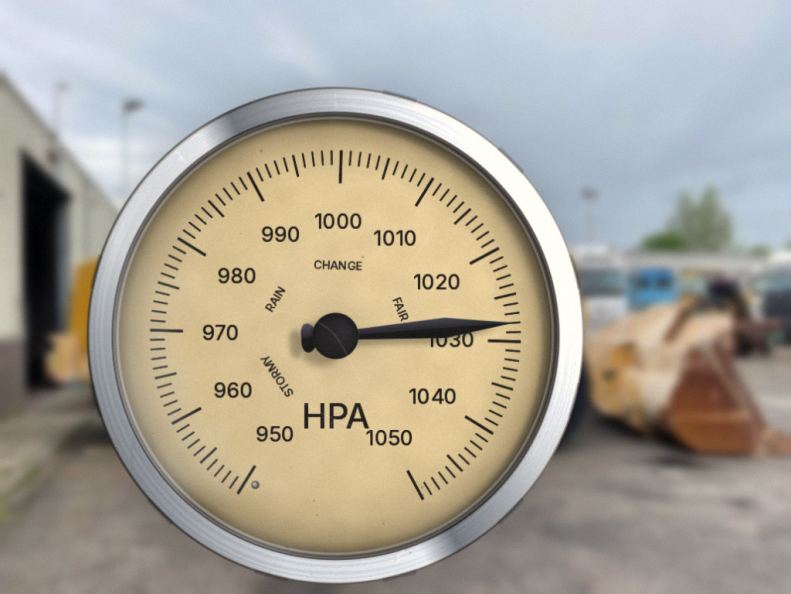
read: 1028 hPa
